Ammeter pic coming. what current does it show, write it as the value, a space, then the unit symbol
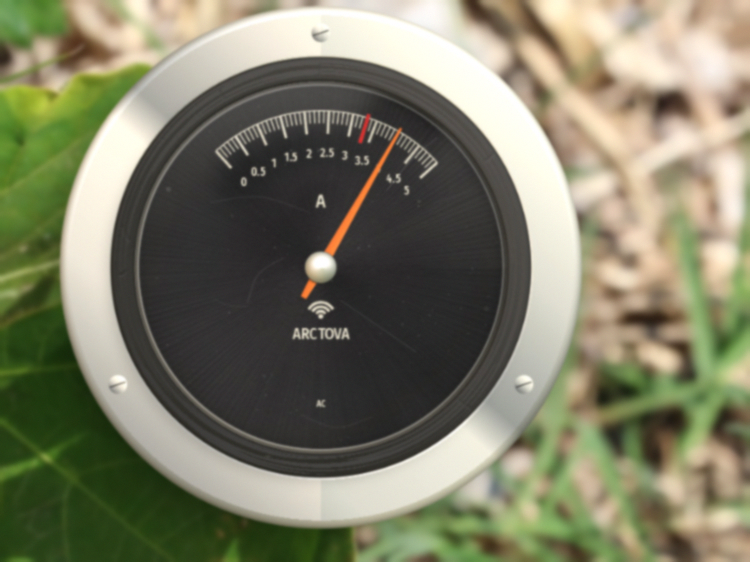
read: 4 A
